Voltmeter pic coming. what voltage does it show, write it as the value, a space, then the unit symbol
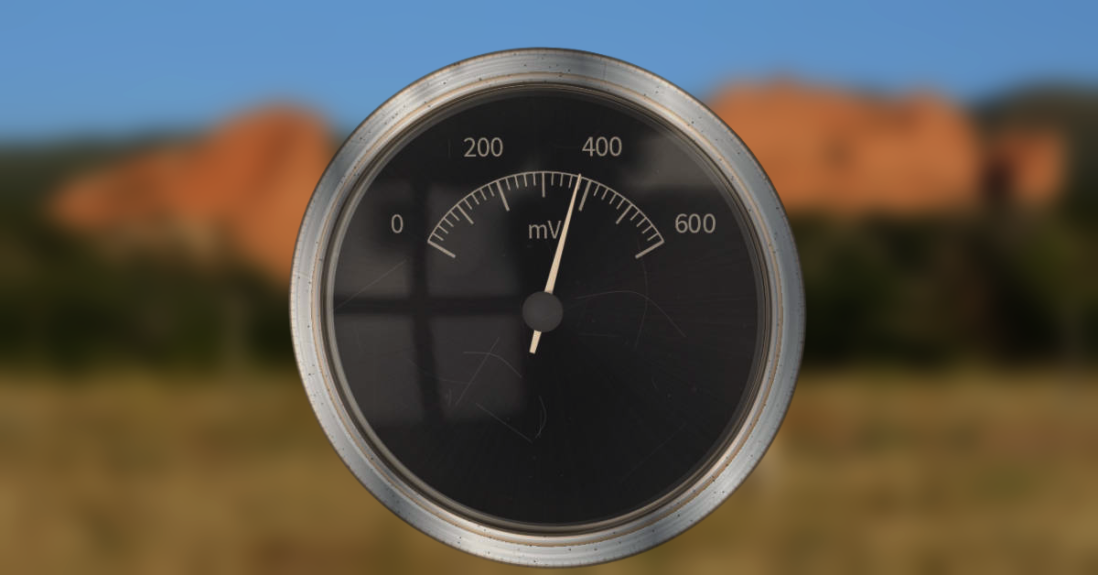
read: 380 mV
